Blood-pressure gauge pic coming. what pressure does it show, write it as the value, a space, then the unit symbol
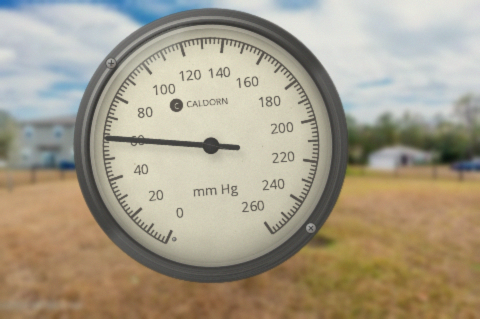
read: 60 mmHg
